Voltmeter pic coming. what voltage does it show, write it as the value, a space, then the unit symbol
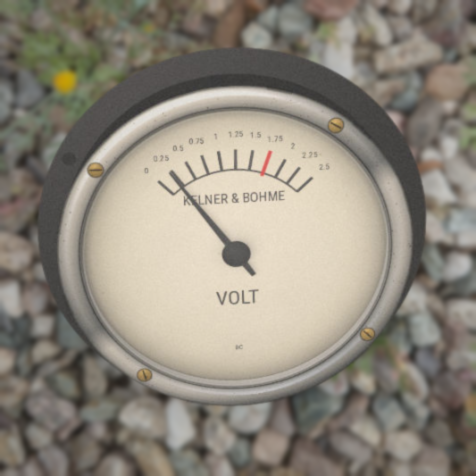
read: 0.25 V
